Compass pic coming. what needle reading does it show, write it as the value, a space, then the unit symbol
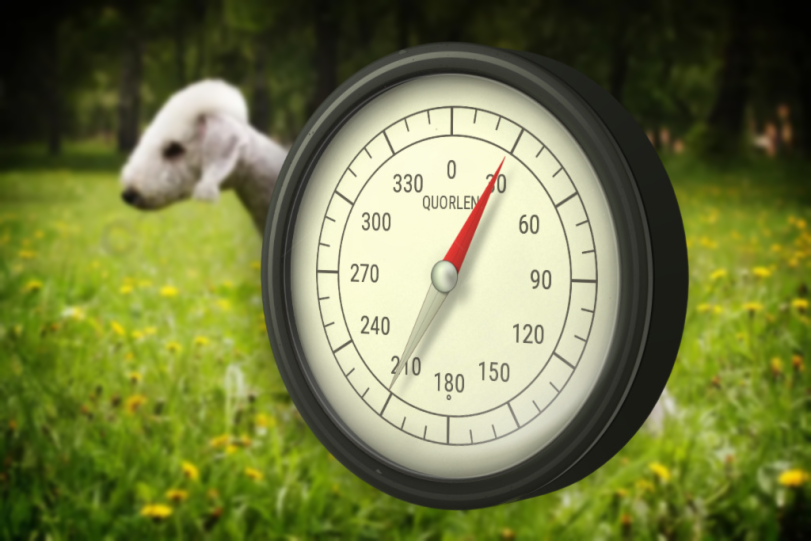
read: 30 °
